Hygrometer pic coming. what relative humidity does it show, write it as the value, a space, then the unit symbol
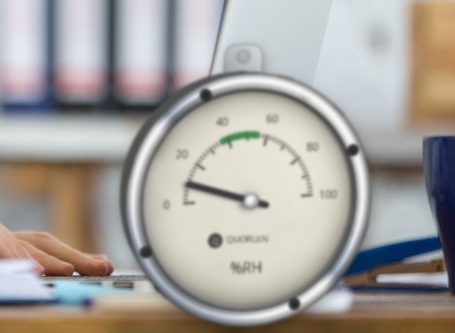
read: 10 %
